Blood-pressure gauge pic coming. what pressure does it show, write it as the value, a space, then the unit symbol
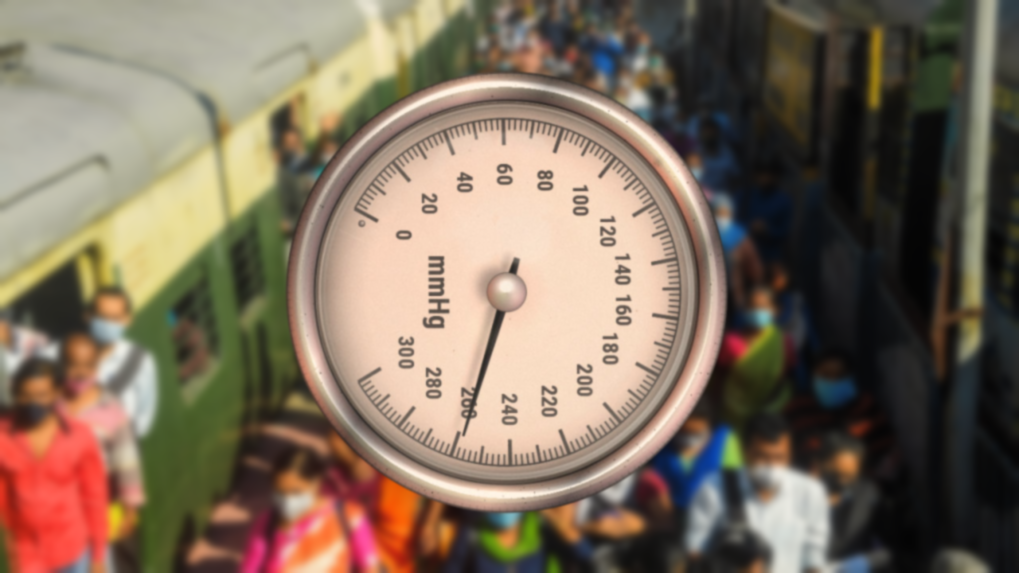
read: 258 mmHg
